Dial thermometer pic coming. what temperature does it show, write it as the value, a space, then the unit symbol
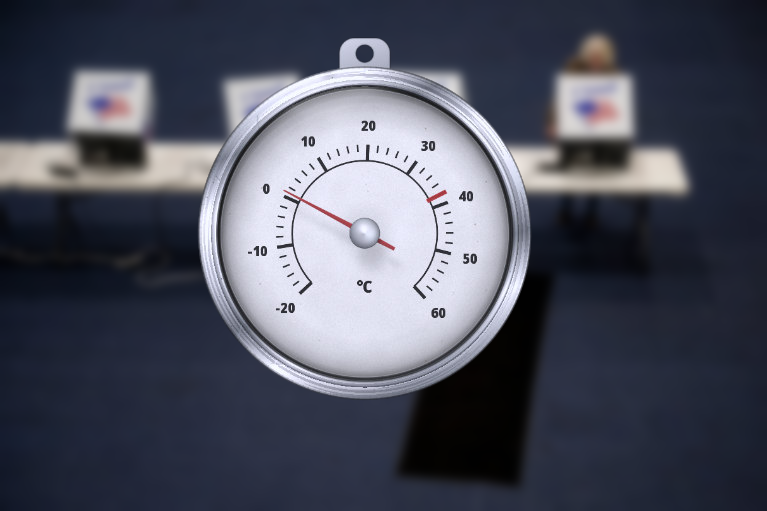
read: 1 °C
